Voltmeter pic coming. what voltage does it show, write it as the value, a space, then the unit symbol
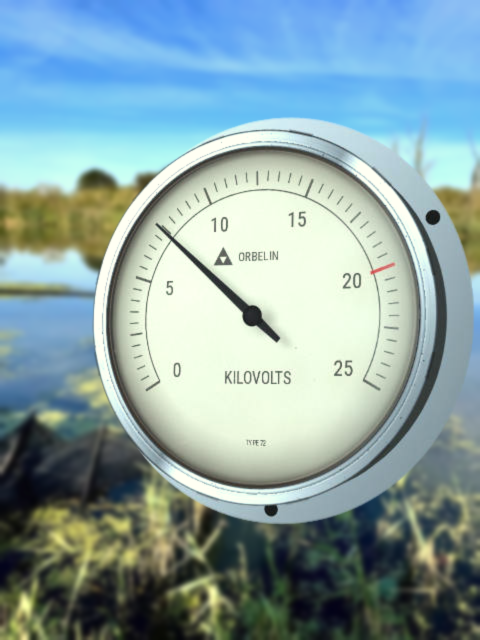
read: 7.5 kV
